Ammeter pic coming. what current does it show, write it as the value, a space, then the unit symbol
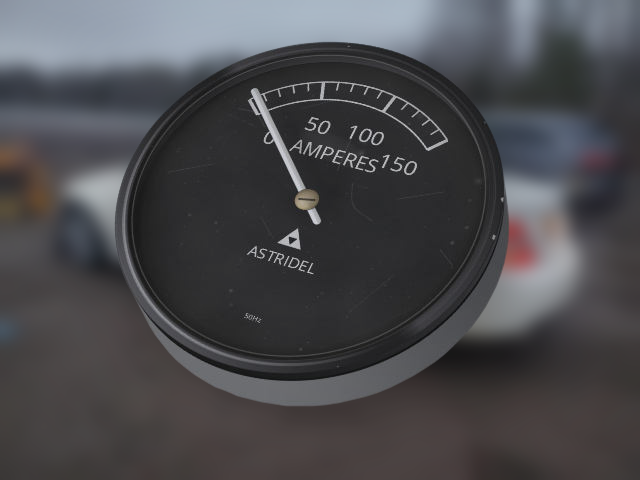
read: 5 A
